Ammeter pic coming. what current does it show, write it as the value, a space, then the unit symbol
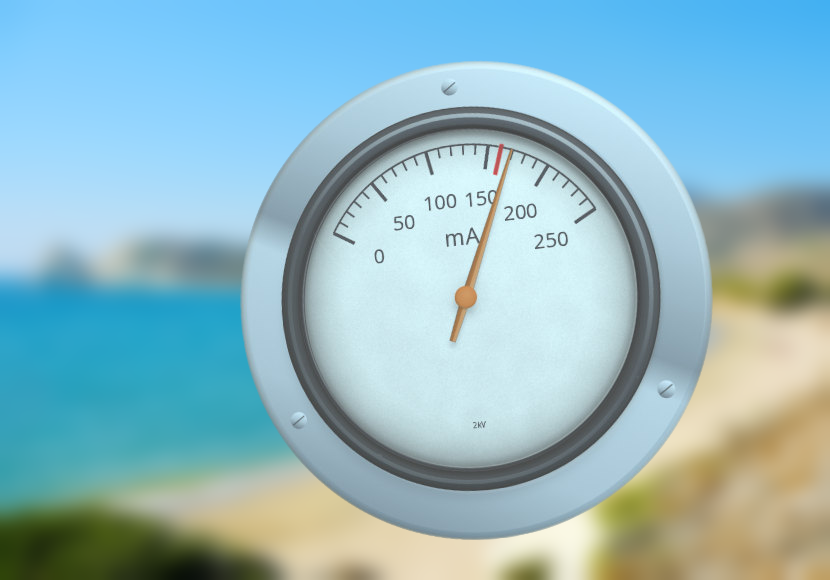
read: 170 mA
